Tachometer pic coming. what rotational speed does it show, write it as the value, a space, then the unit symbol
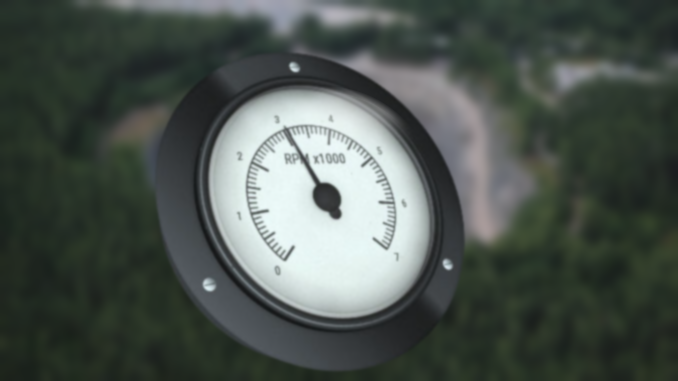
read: 3000 rpm
